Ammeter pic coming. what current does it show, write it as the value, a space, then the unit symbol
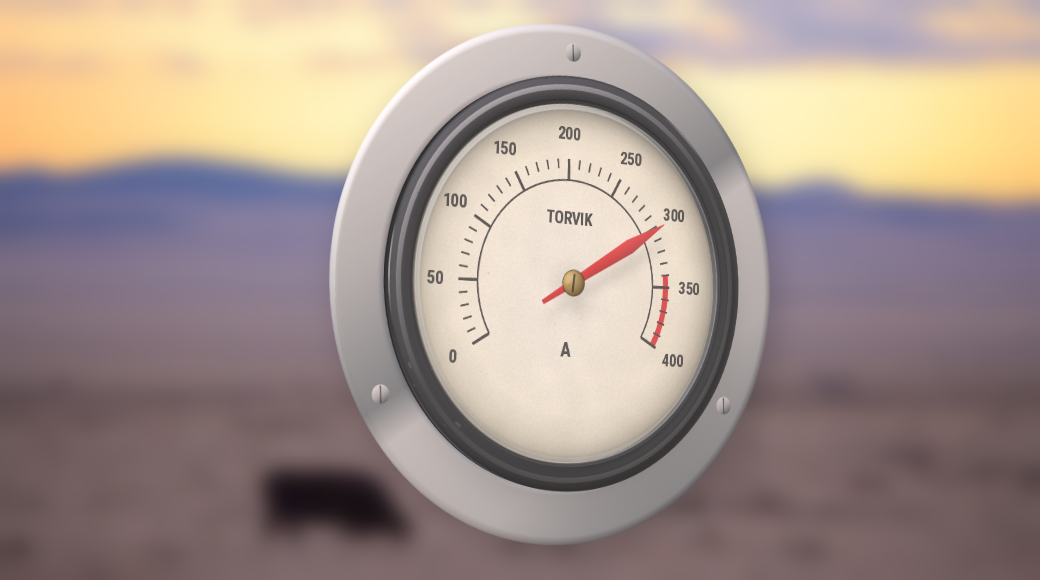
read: 300 A
